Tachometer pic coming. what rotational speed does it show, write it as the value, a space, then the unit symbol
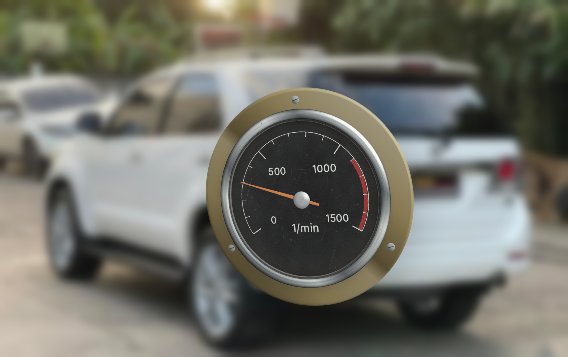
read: 300 rpm
